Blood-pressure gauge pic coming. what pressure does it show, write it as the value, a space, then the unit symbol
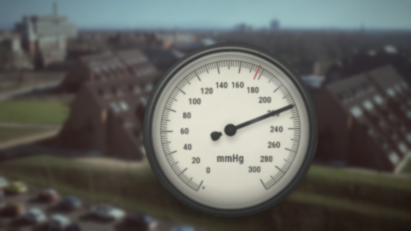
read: 220 mmHg
